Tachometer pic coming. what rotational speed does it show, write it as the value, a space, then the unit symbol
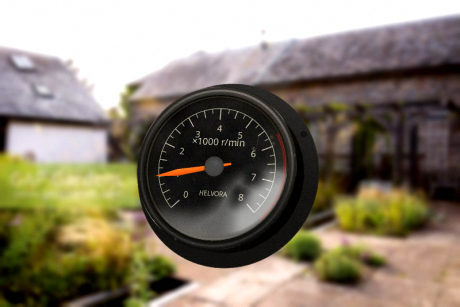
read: 1000 rpm
